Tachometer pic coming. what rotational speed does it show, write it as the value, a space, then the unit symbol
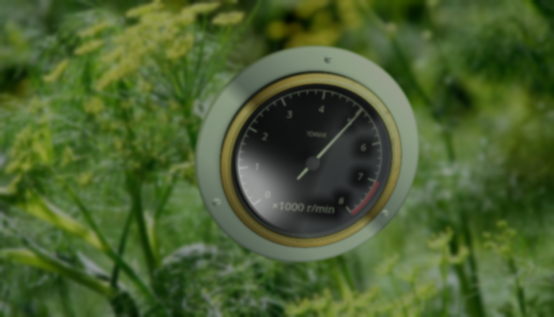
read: 5000 rpm
